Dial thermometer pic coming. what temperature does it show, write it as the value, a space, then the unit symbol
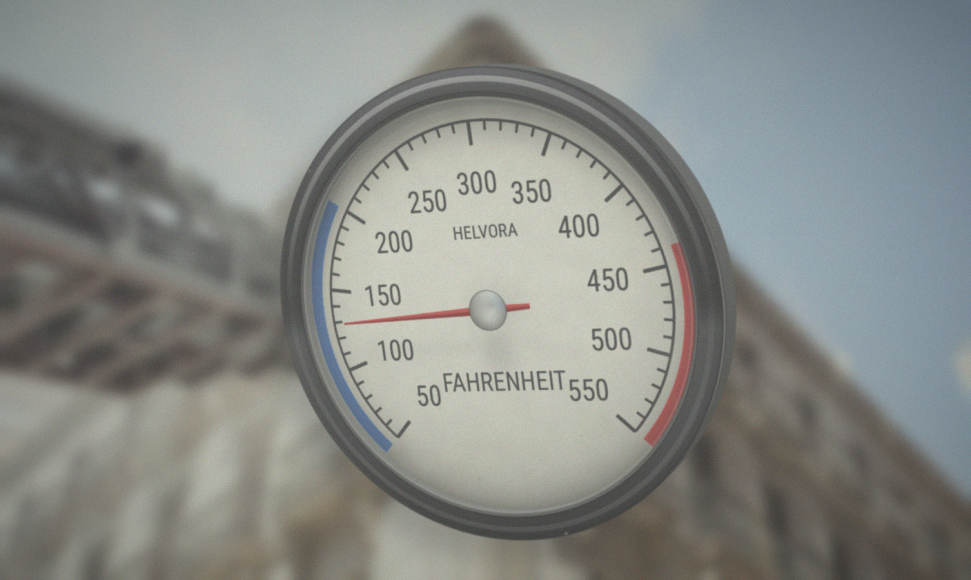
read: 130 °F
